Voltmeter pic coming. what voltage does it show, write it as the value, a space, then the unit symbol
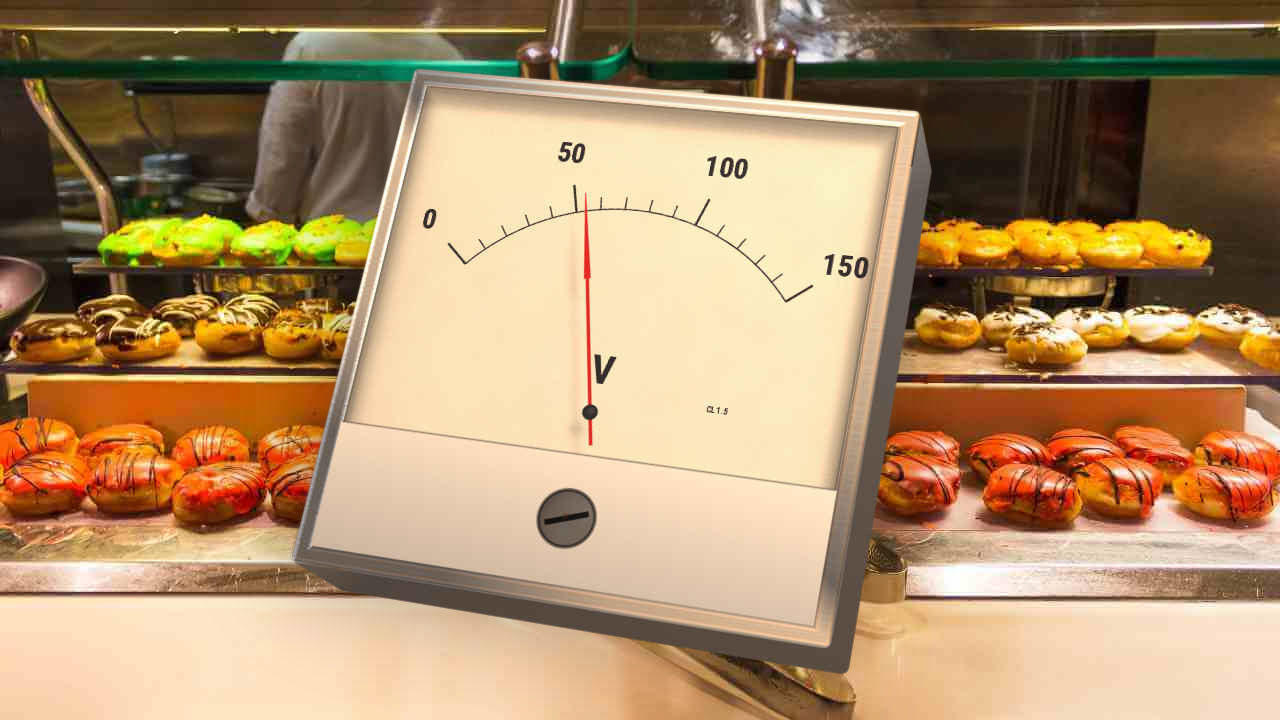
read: 55 V
